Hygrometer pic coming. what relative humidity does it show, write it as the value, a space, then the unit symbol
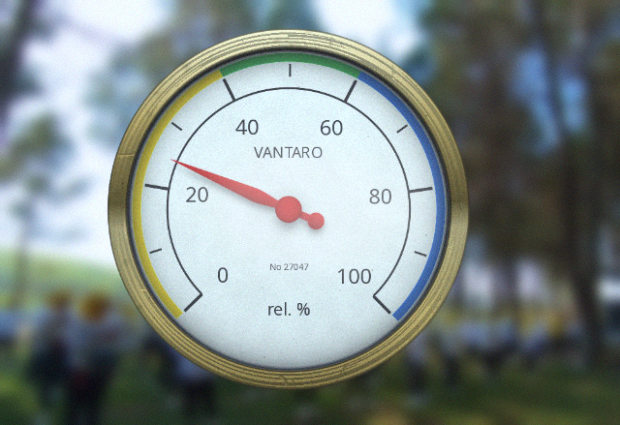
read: 25 %
